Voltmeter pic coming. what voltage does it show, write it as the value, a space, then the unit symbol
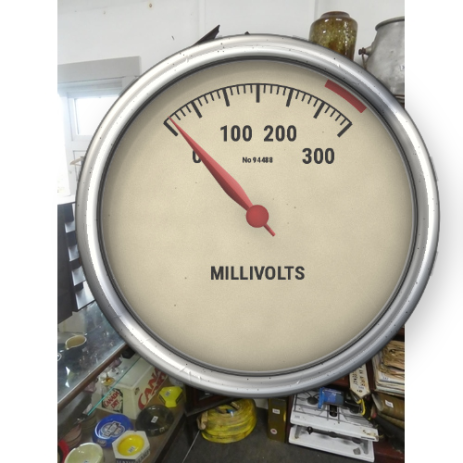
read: 10 mV
